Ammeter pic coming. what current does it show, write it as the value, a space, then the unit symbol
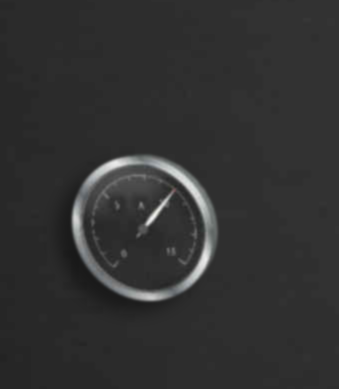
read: 10 A
